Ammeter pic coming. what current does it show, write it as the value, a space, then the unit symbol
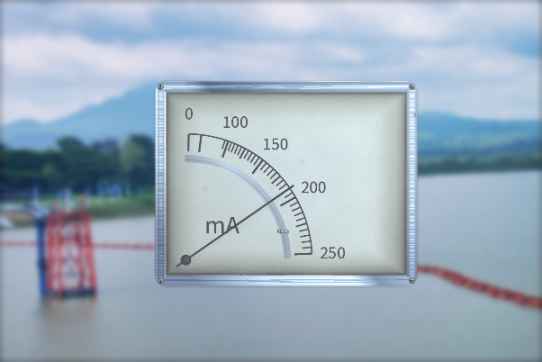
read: 190 mA
